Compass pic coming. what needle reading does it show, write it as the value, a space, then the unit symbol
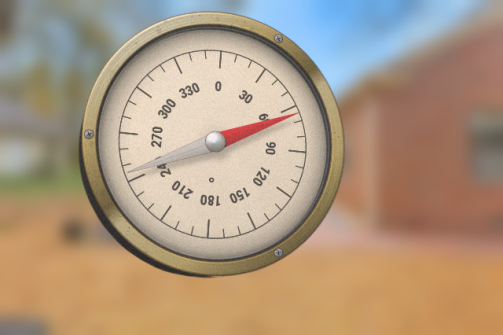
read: 65 °
